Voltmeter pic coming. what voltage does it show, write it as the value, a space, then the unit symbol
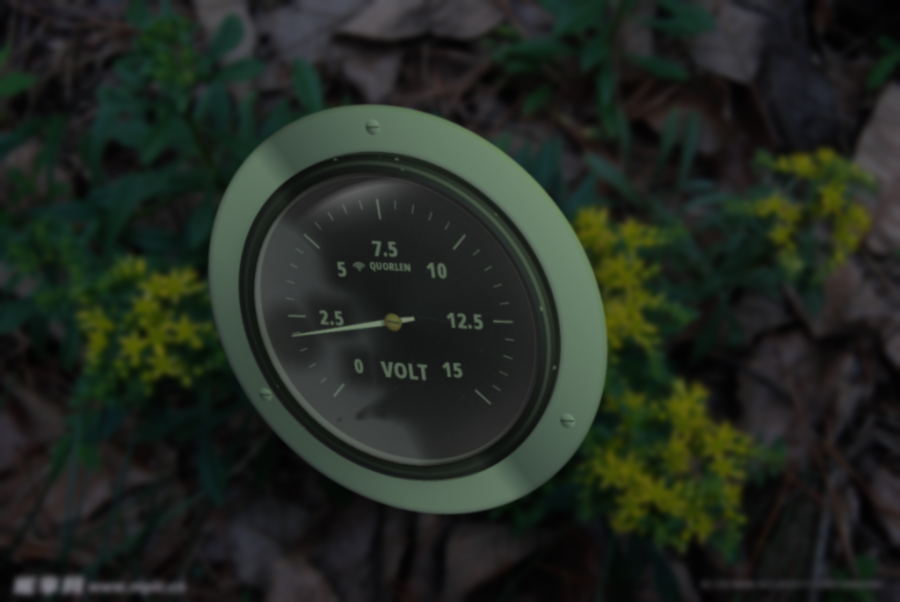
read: 2 V
